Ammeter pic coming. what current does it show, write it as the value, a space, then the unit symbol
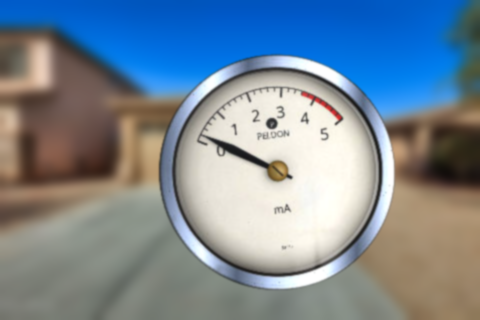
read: 0.2 mA
